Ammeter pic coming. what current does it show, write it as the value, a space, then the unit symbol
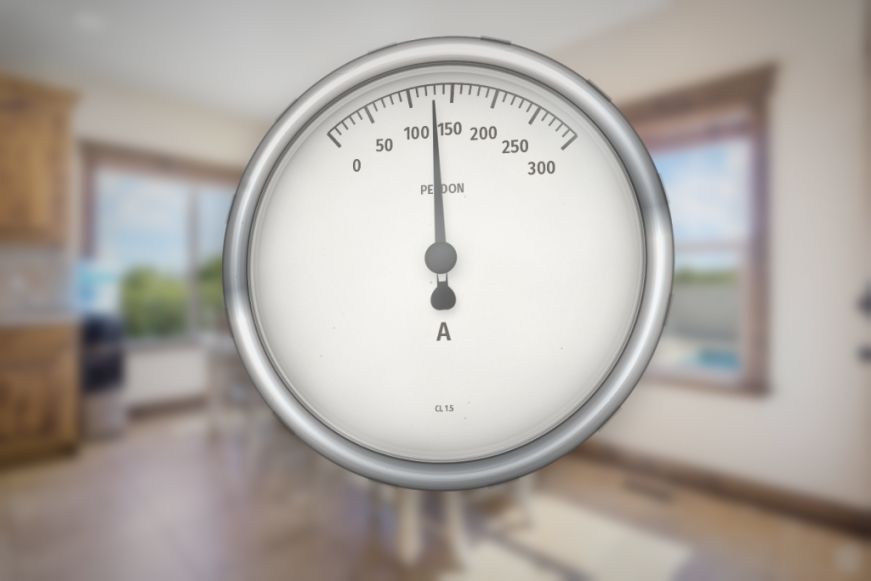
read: 130 A
